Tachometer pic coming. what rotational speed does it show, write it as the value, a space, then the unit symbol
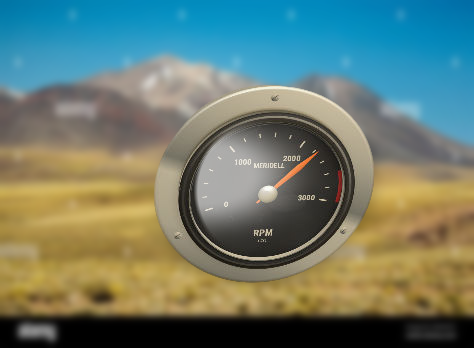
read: 2200 rpm
